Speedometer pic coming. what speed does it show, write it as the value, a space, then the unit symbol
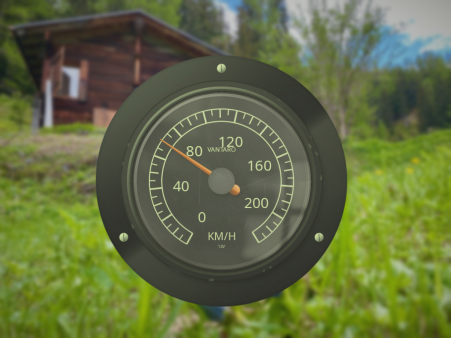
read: 70 km/h
